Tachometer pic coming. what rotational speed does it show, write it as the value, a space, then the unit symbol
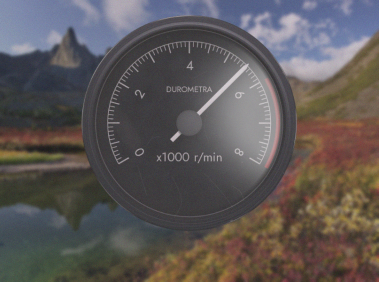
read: 5500 rpm
